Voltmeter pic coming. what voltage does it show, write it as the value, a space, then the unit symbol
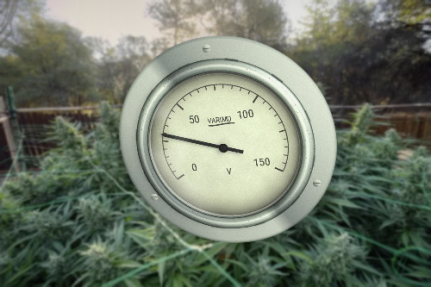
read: 30 V
